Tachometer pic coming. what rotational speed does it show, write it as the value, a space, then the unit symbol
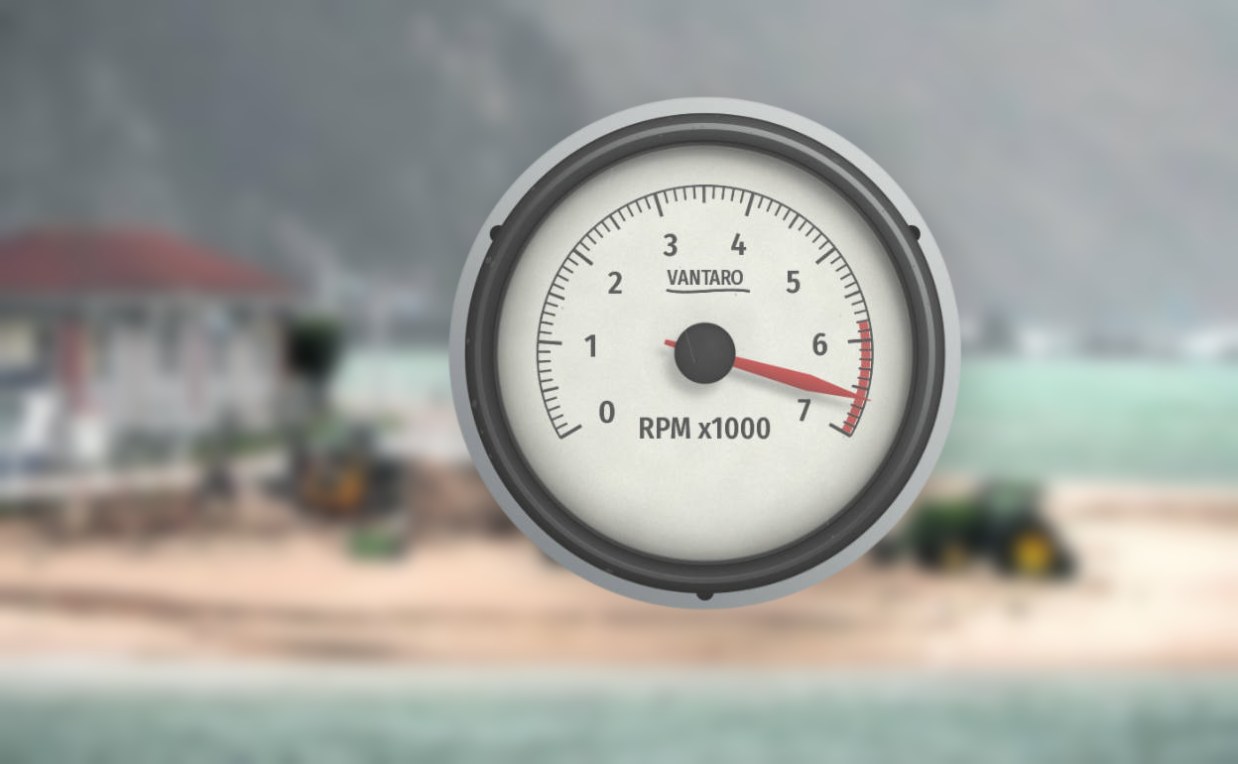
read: 6600 rpm
